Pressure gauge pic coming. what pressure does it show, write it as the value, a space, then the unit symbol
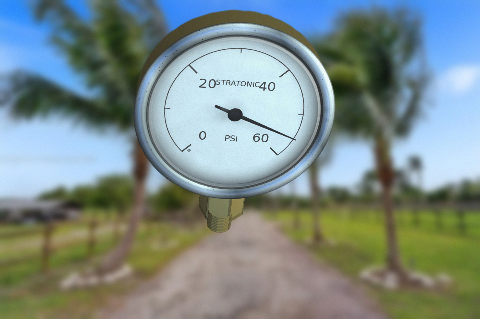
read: 55 psi
